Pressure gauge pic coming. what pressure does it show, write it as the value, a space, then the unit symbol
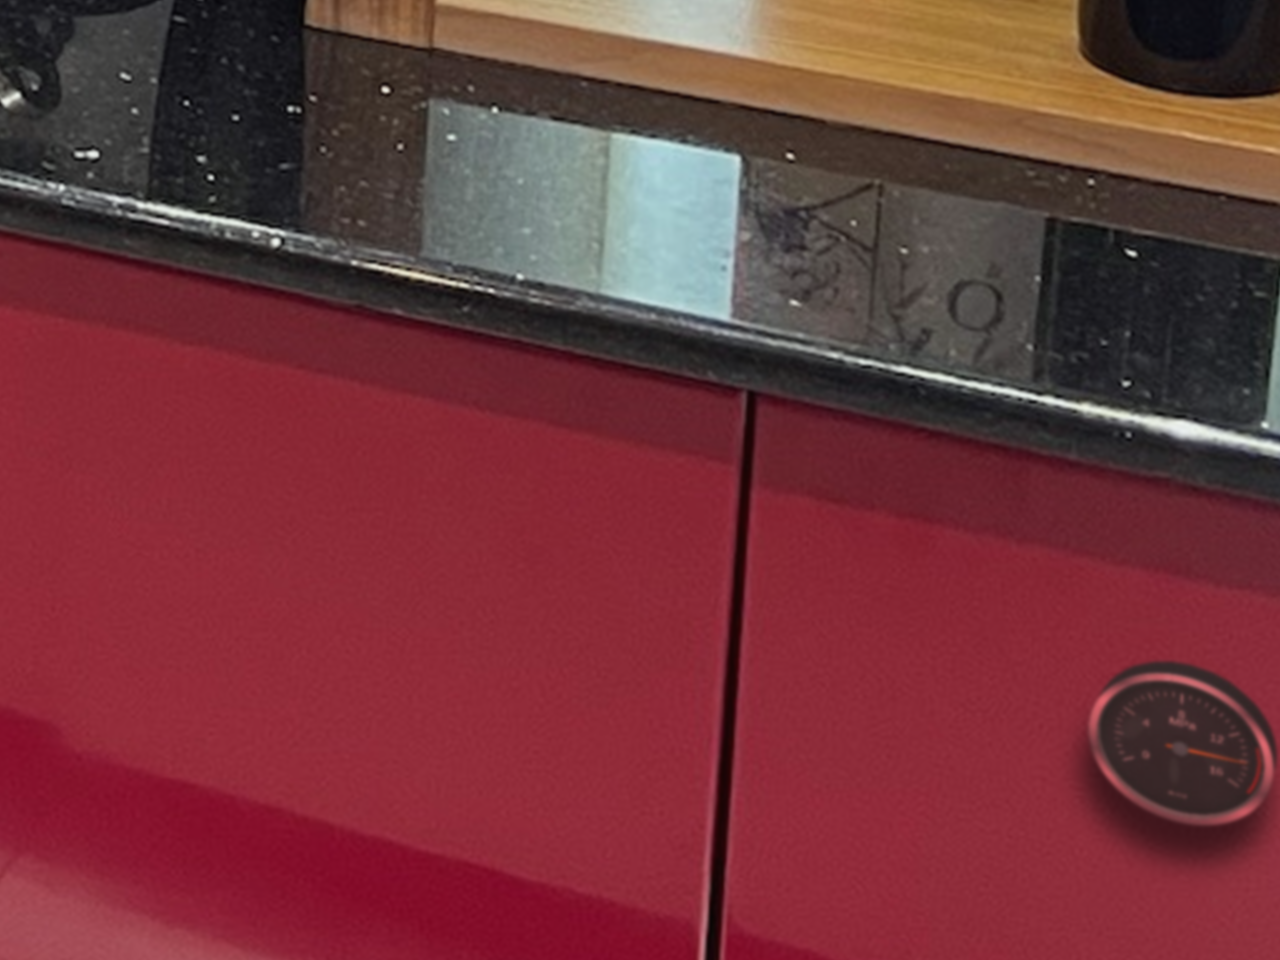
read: 14 MPa
